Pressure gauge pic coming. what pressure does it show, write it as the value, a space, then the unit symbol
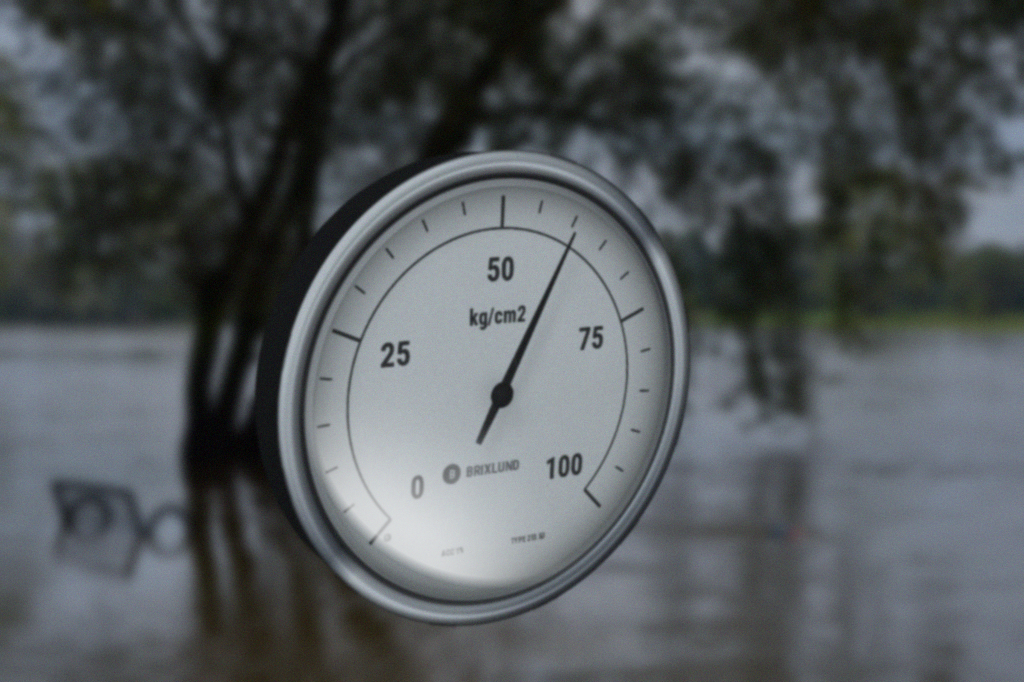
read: 60 kg/cm²
